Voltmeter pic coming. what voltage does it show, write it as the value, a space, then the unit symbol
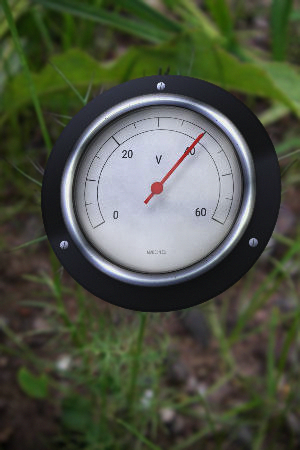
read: 40 V
